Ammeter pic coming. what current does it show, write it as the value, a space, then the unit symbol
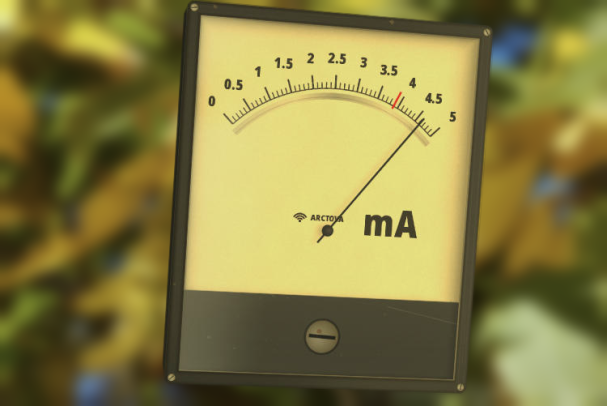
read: 4.6 mA
